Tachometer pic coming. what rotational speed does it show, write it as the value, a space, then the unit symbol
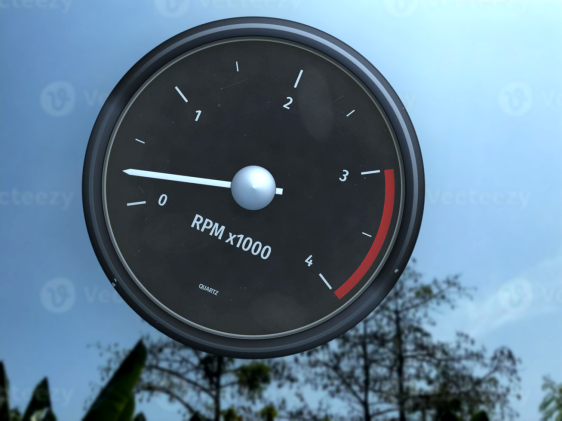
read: 250 rpm
